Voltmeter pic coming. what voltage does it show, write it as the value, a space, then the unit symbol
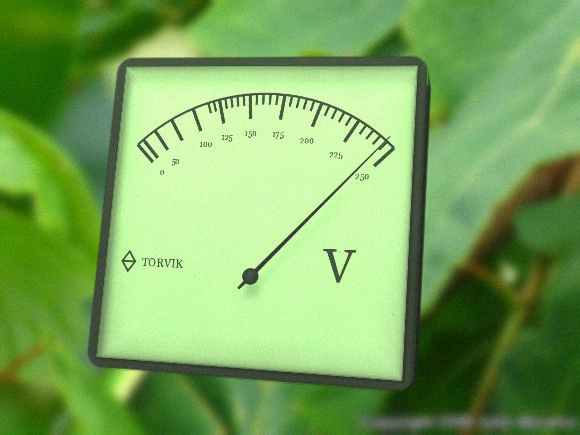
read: 245 V
